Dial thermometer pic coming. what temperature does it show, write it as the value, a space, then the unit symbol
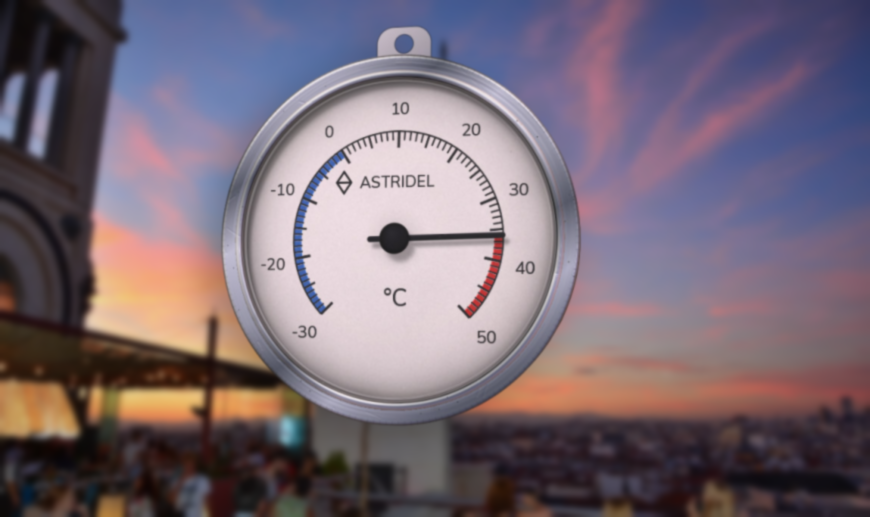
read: 36 °C
